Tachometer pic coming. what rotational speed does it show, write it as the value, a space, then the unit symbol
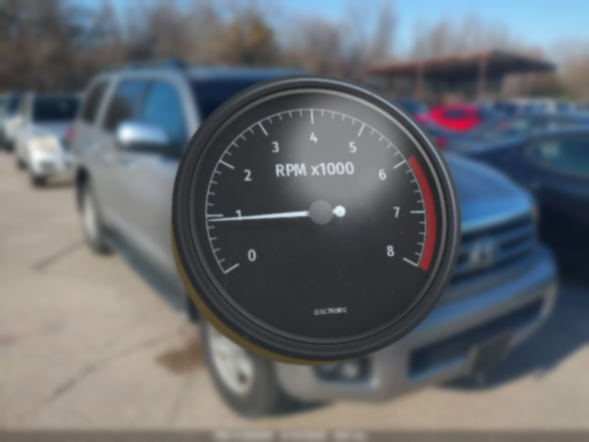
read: 900 rpm
